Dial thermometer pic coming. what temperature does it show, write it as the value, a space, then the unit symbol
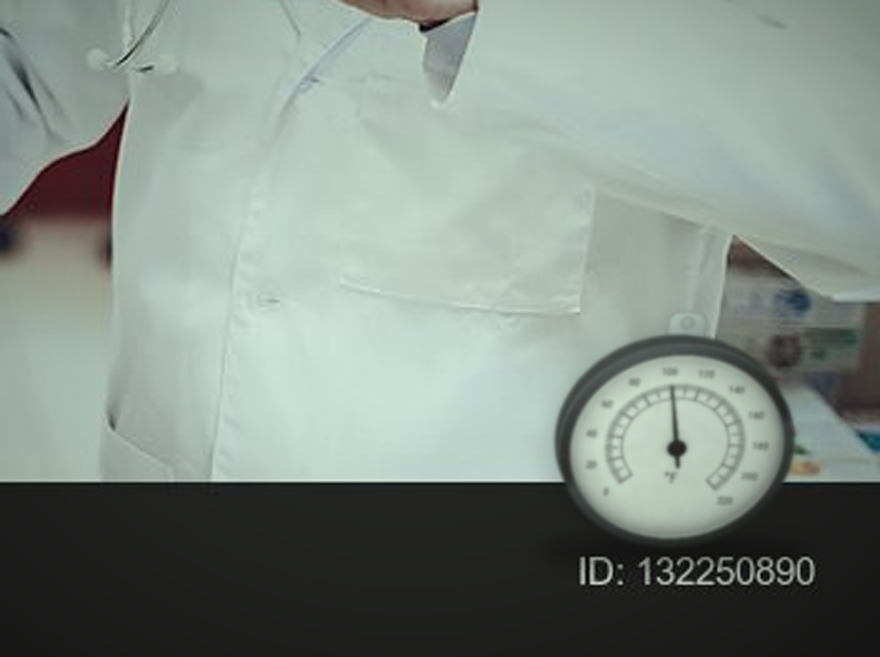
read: 100 °F
